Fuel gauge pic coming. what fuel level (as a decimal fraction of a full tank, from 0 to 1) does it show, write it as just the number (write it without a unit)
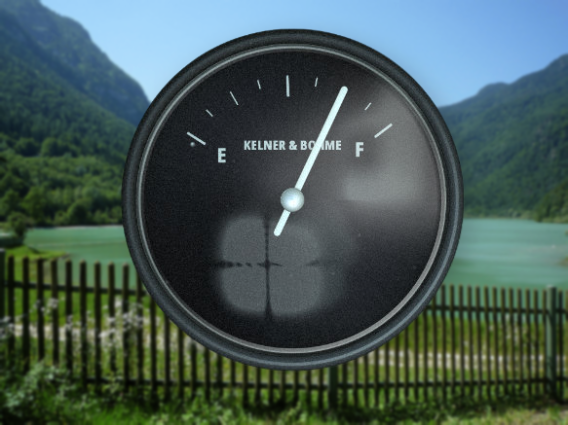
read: 0.75
